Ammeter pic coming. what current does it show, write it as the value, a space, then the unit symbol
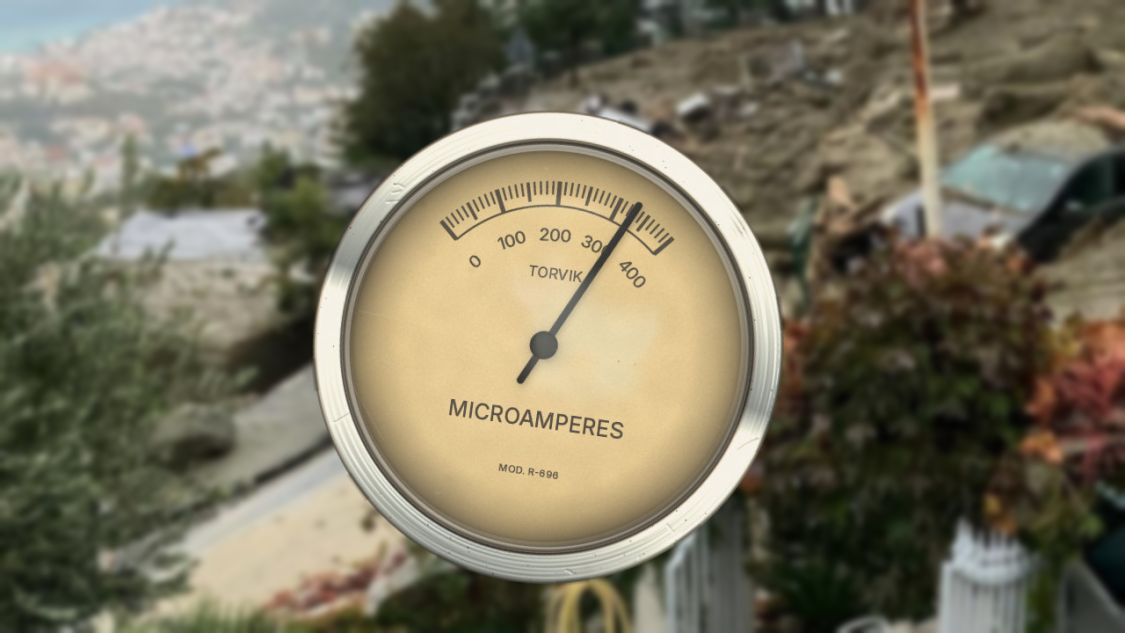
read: 330 µA
